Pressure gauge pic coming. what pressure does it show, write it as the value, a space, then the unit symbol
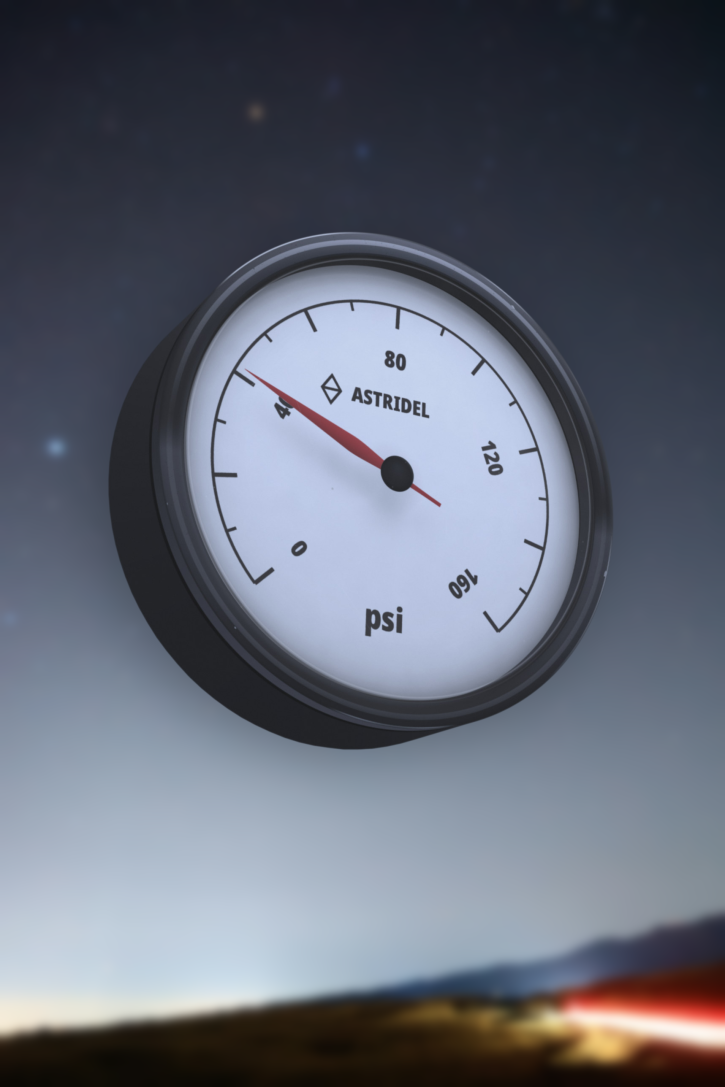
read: 40 psi
